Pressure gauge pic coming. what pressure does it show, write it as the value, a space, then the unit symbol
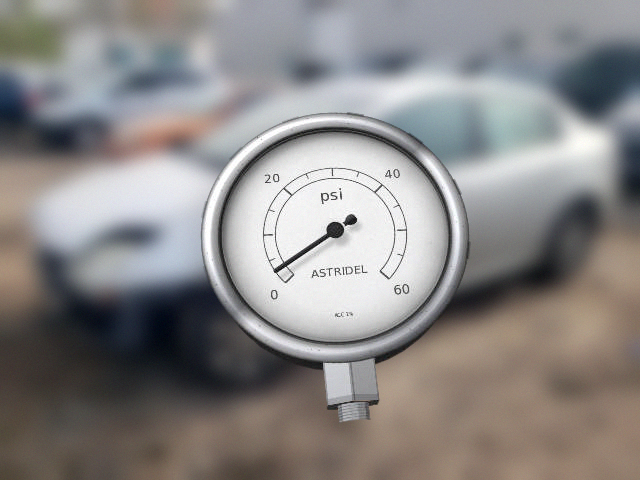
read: 2.5 psi
